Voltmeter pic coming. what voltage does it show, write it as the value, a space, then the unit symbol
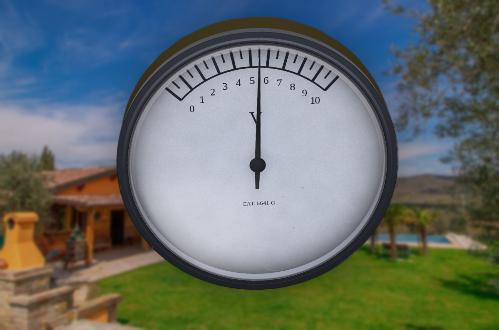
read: 5.5 V
